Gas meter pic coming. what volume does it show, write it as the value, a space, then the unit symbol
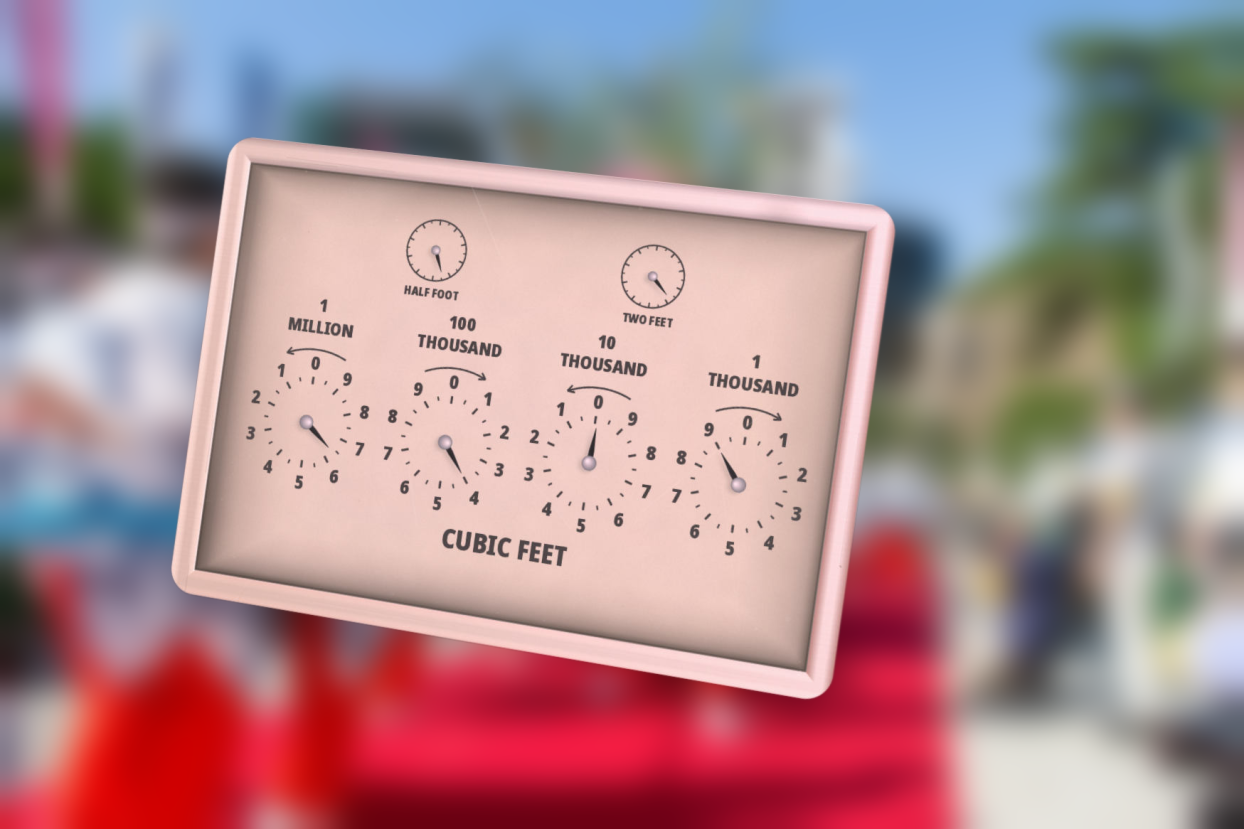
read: 639900 ft³
